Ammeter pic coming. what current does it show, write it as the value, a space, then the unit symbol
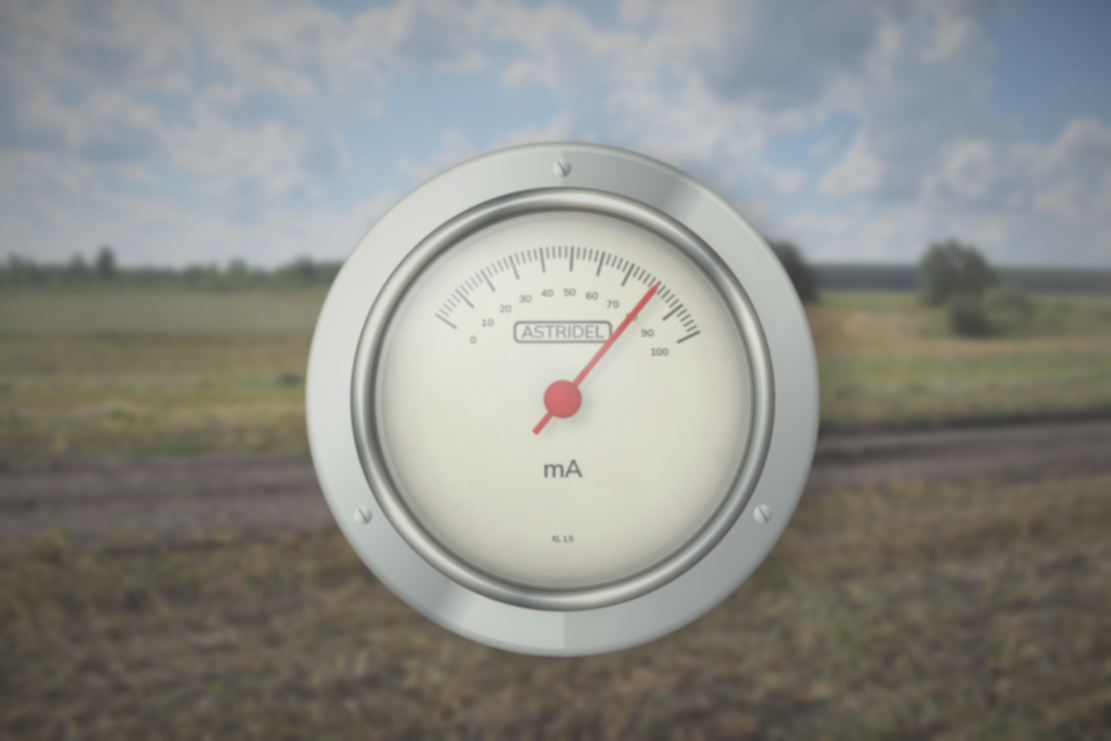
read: 80 mA
